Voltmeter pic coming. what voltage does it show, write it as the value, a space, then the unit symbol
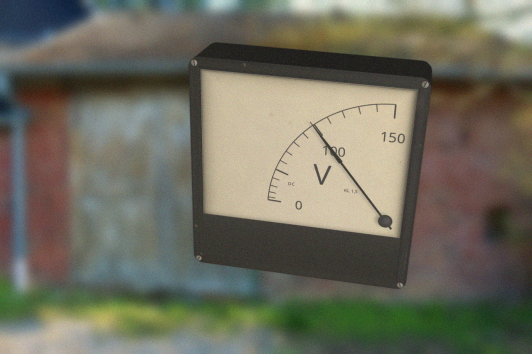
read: 100 V
